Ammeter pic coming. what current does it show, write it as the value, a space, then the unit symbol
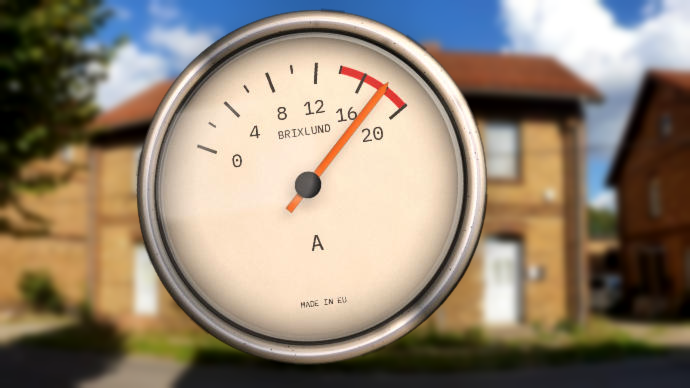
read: 18 A
